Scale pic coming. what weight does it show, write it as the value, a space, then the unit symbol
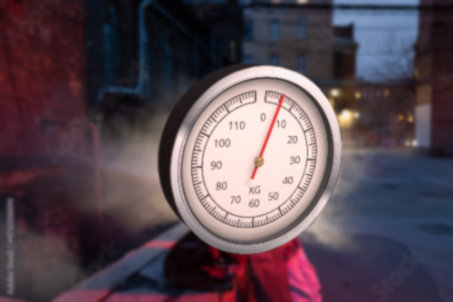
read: 5 kg
